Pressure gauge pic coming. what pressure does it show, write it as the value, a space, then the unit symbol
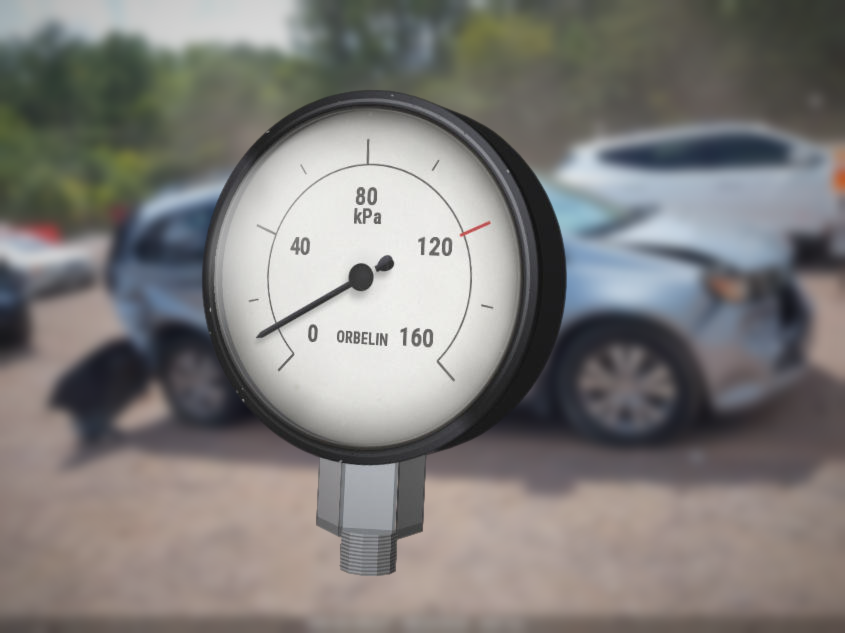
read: 10 kPa
